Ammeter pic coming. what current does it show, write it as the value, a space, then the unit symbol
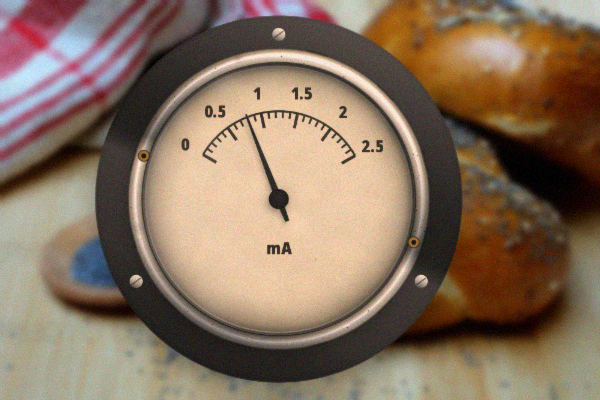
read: 0.8 mA
